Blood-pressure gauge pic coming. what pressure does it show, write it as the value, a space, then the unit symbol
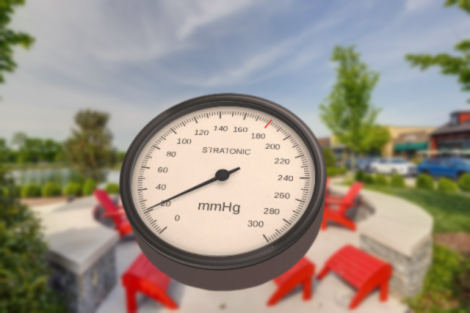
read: 20 mmHg
